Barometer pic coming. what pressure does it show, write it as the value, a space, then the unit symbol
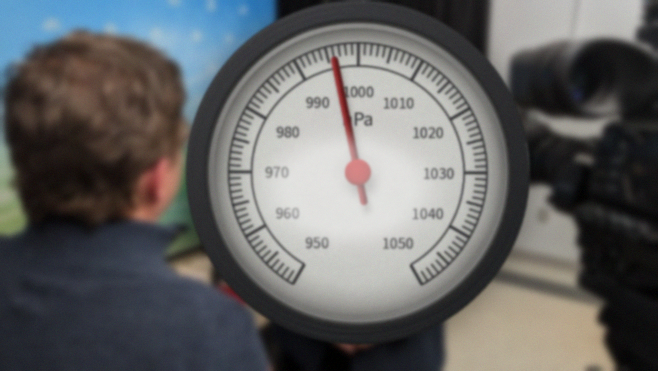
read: 996 hPa
